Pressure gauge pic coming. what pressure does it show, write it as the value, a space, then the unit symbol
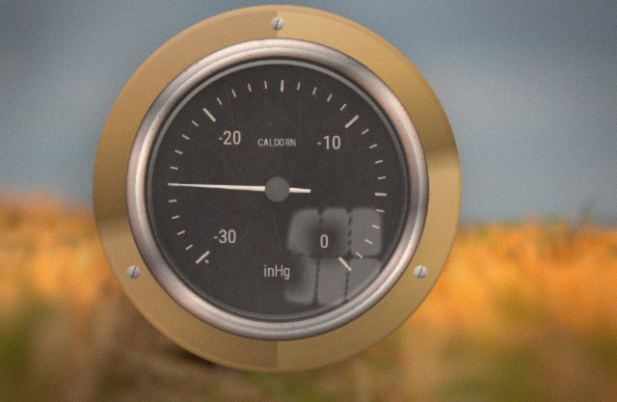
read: -25 inHg
